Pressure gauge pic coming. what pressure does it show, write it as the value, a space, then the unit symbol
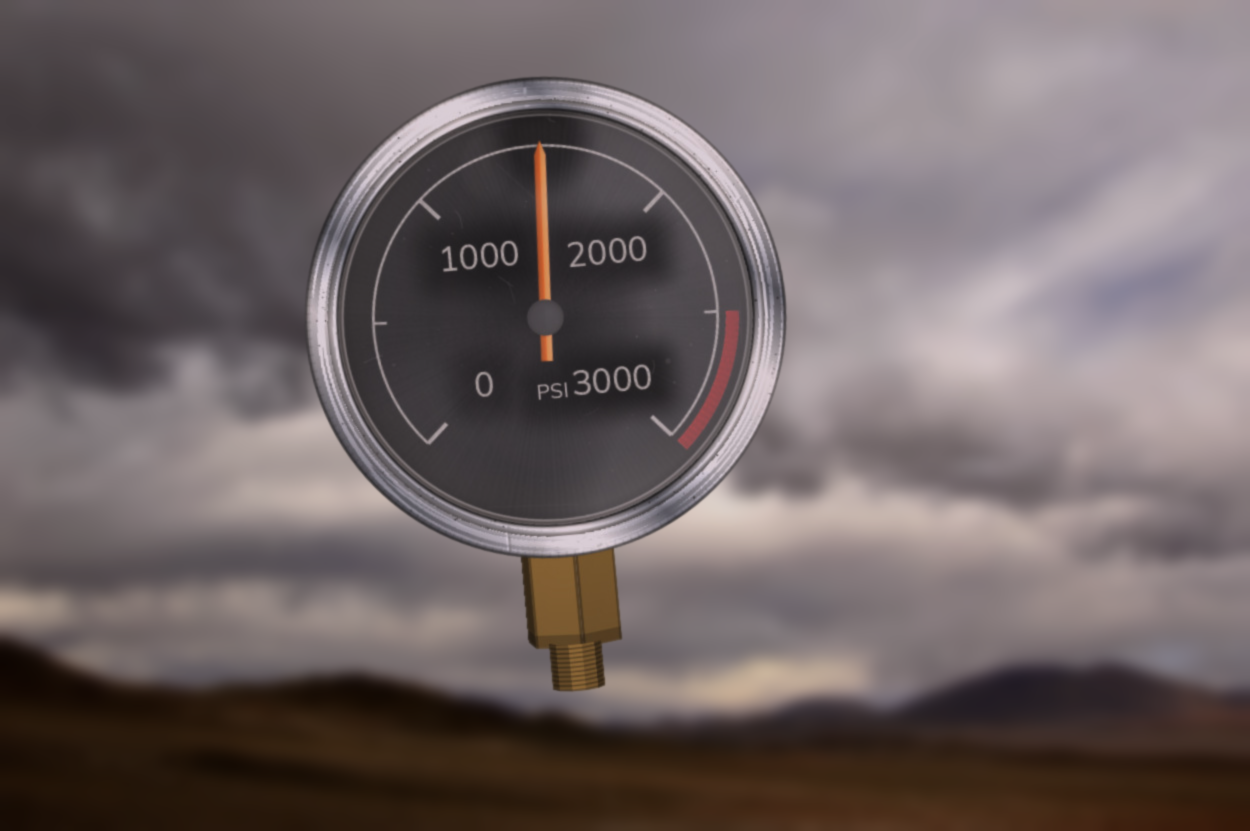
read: 1500 psi
